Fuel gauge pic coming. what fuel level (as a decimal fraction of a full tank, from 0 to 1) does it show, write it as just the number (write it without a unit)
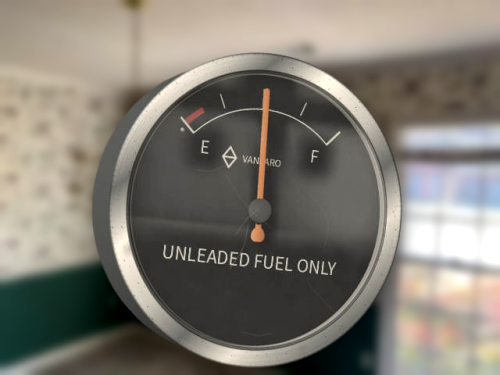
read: 0.5
